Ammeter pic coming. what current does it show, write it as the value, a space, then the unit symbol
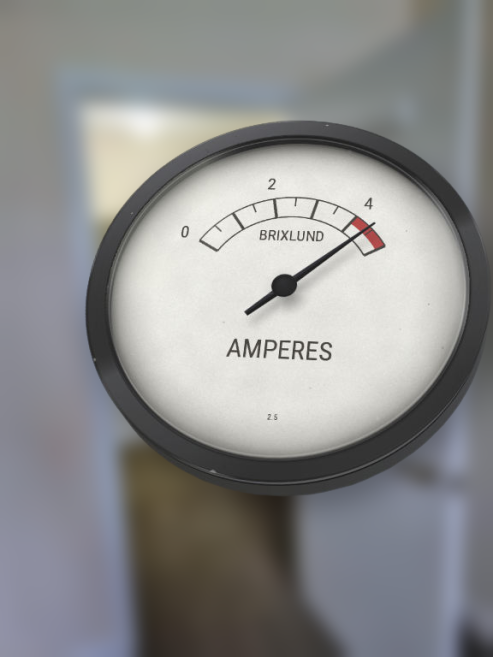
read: 4.5 A
